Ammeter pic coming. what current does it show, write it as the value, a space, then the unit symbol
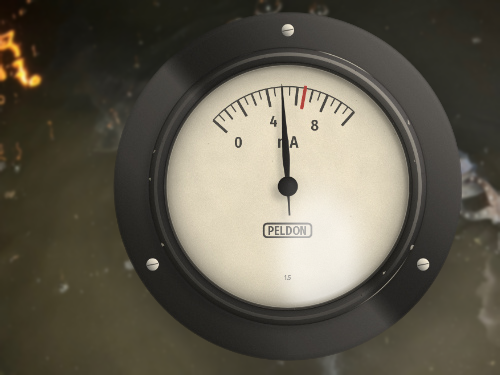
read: 5 mA
